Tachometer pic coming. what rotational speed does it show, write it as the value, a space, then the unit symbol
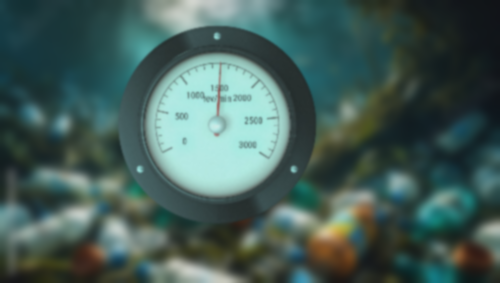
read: 1500 rpm
